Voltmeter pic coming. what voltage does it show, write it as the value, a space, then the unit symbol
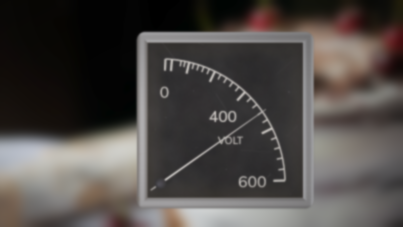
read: 460 V
